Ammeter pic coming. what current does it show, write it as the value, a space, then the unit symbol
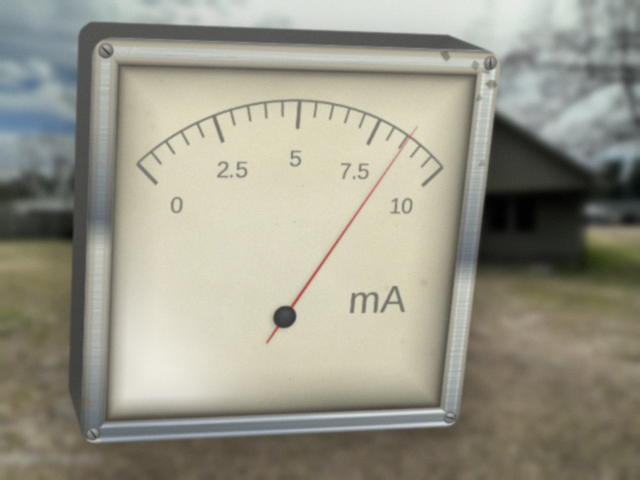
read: 8.5 mA
